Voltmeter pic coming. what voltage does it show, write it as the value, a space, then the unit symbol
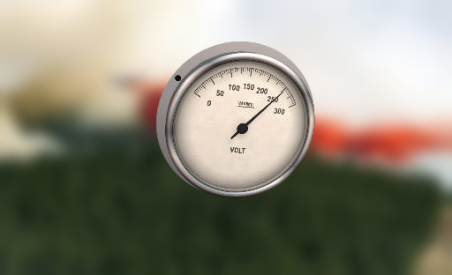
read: 250 V
